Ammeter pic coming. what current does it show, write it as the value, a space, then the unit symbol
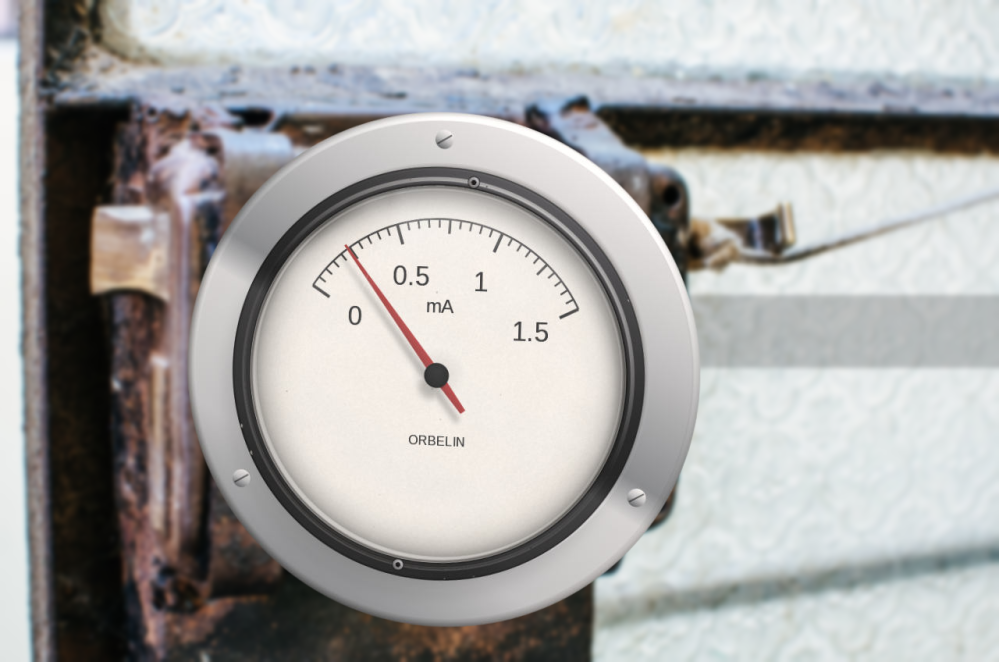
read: 0.25 mA
